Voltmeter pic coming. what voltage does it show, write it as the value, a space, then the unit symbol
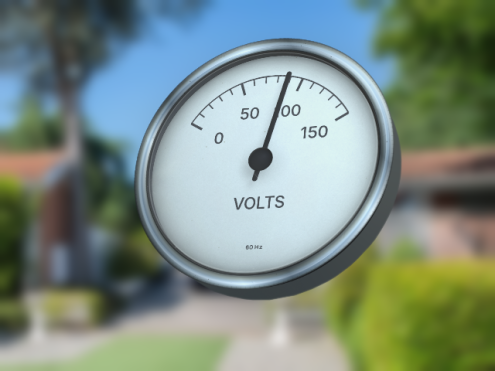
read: 90 V
